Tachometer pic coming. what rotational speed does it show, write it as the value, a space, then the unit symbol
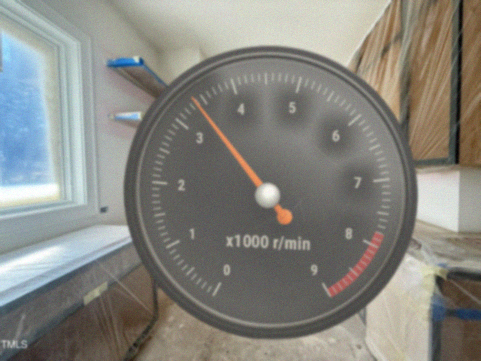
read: 3400 rpm
